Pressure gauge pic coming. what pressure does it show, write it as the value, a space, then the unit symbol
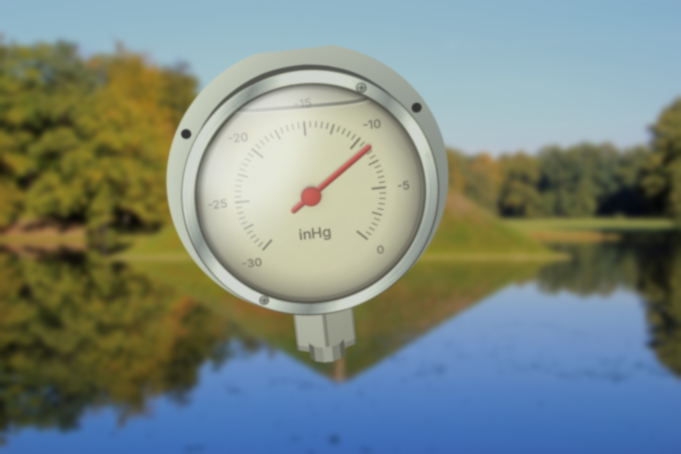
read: -9 inHg
